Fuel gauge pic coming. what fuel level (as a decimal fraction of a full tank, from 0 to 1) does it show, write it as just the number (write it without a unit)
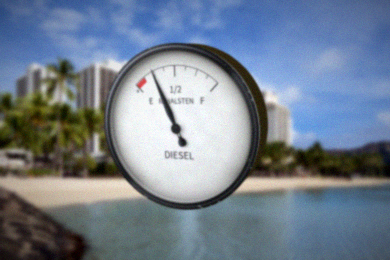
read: 0.25
